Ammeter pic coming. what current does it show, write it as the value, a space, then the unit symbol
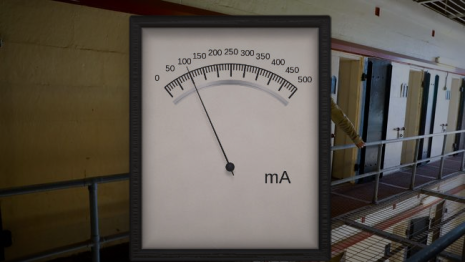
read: 100 mA
